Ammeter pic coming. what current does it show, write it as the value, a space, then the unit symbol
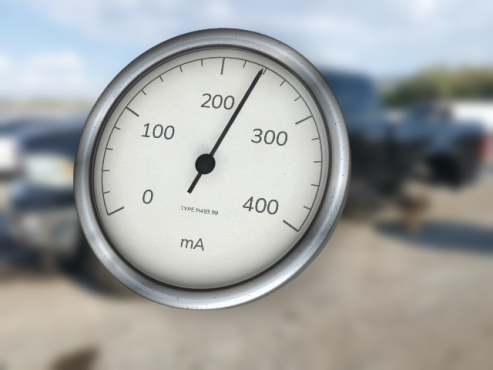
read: 240 mA
